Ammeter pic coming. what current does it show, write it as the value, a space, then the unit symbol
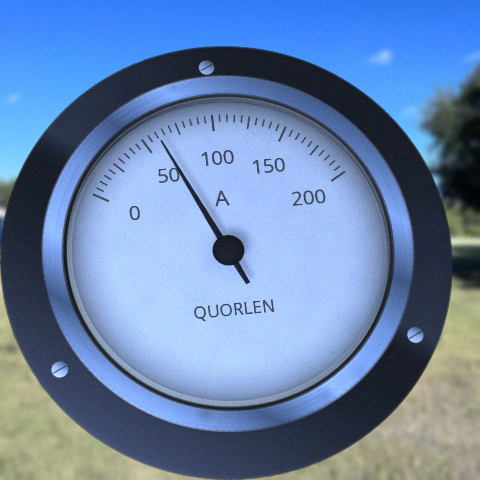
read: 60 A
